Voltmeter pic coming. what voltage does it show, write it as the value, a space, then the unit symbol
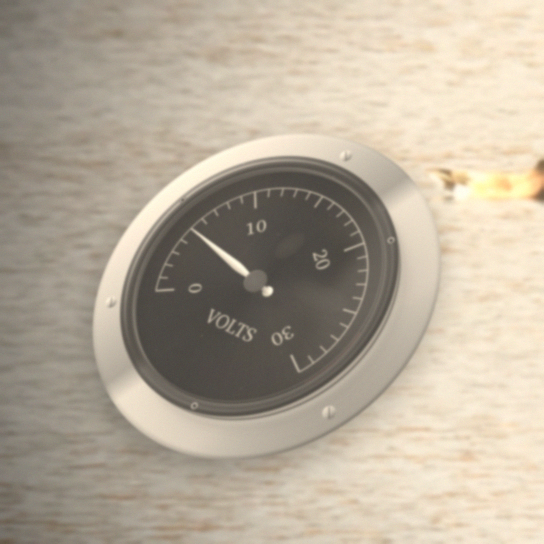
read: 5 V
